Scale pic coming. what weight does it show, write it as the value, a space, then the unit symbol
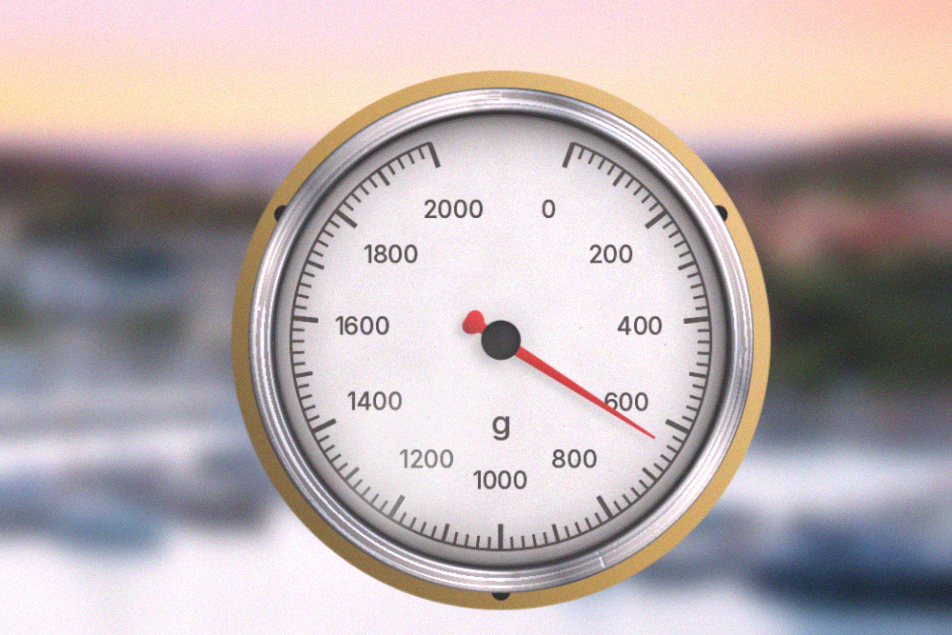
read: 640 g
